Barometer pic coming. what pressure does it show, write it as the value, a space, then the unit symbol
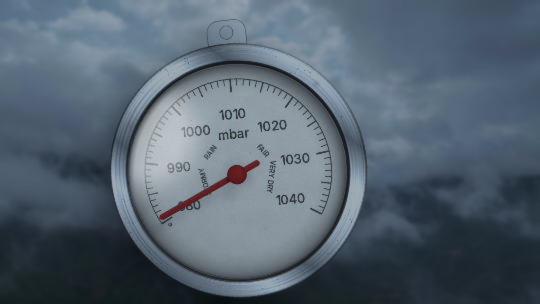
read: 981 mbar
